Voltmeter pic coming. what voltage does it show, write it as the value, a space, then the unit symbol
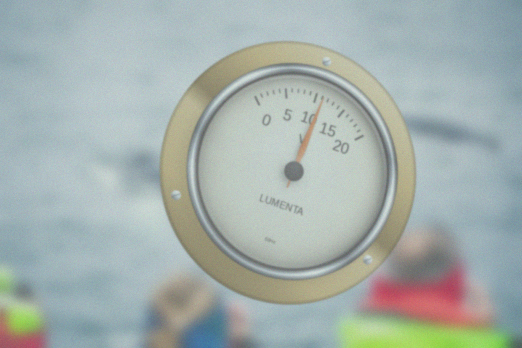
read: 11 V
